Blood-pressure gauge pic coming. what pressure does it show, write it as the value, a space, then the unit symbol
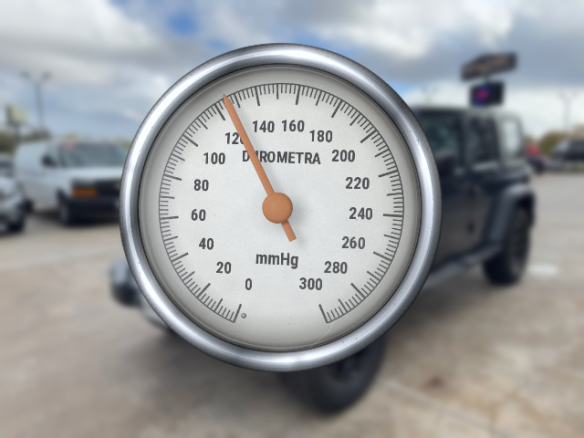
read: 126 mmHg
